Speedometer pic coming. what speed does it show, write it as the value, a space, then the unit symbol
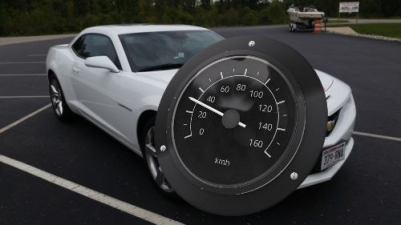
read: 30 km/h
